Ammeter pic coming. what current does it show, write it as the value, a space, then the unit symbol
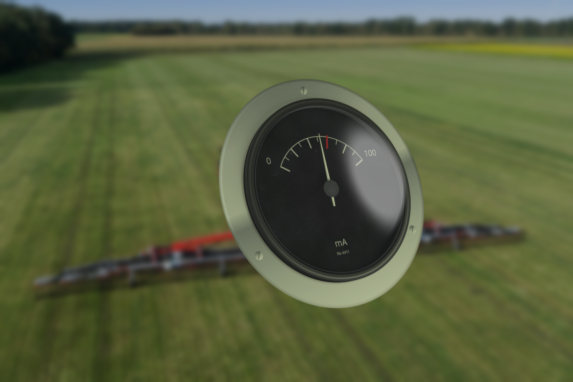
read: 50 mA
